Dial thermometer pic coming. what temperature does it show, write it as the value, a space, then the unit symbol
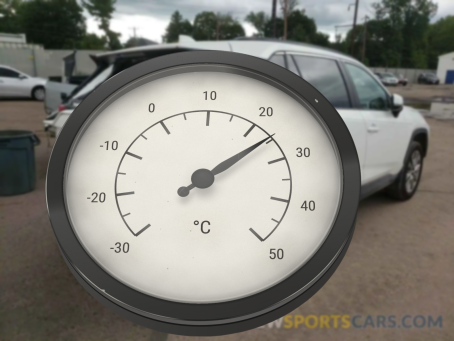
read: 25 °C
